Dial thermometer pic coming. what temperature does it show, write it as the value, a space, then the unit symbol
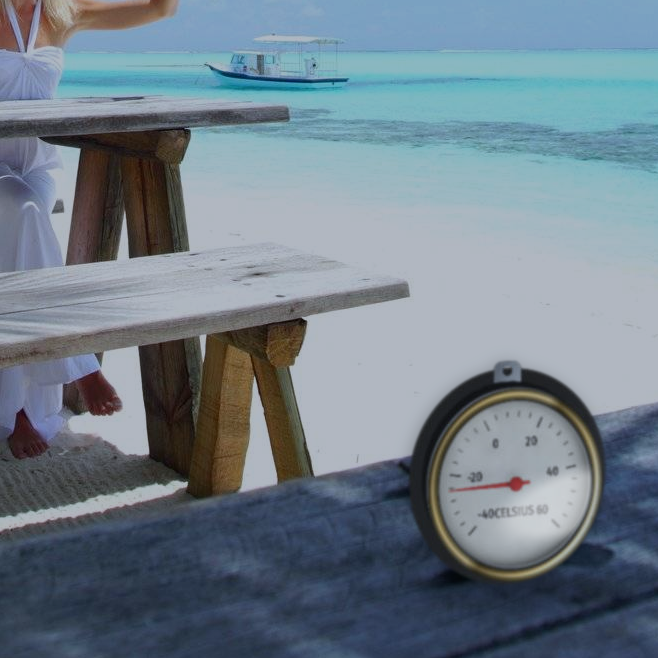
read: -24 °C
